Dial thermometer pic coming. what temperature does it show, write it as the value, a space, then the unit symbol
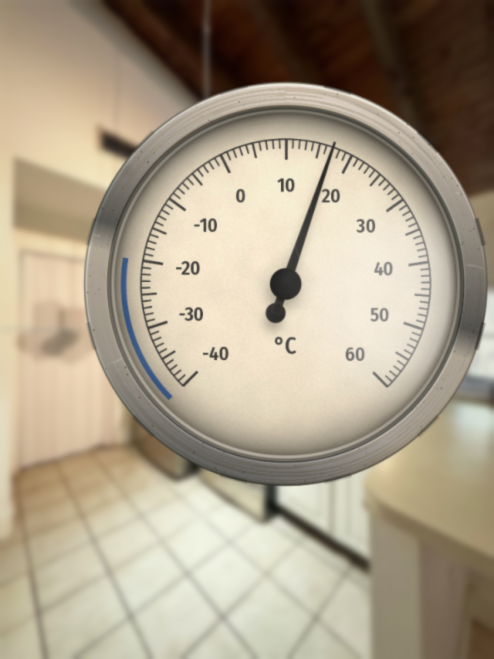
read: 17 °C
